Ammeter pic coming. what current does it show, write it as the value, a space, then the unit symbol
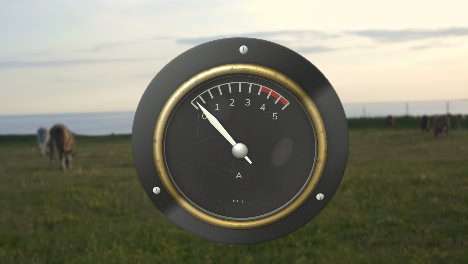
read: 0.25 A
